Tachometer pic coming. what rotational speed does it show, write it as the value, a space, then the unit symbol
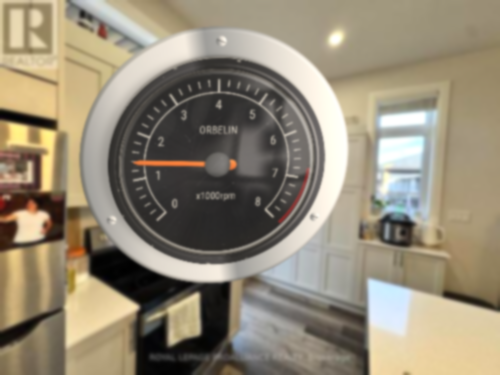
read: 1400 rpm
